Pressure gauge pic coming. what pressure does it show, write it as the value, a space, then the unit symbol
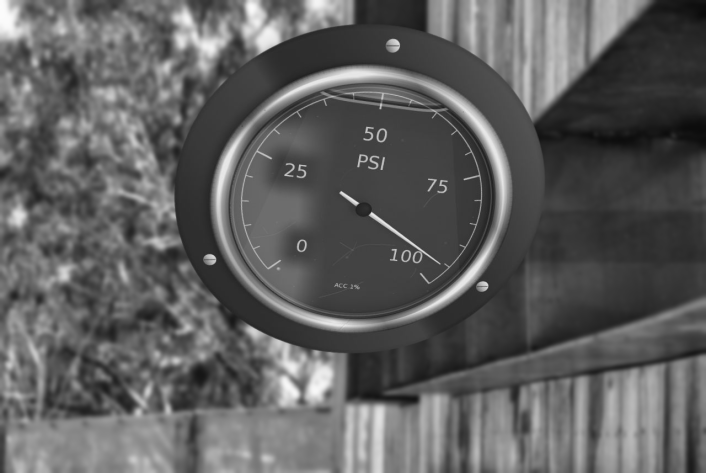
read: 95 psi
